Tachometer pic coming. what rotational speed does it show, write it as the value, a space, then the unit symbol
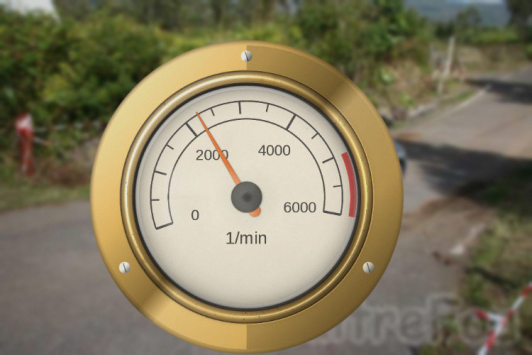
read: 2250 rpm
